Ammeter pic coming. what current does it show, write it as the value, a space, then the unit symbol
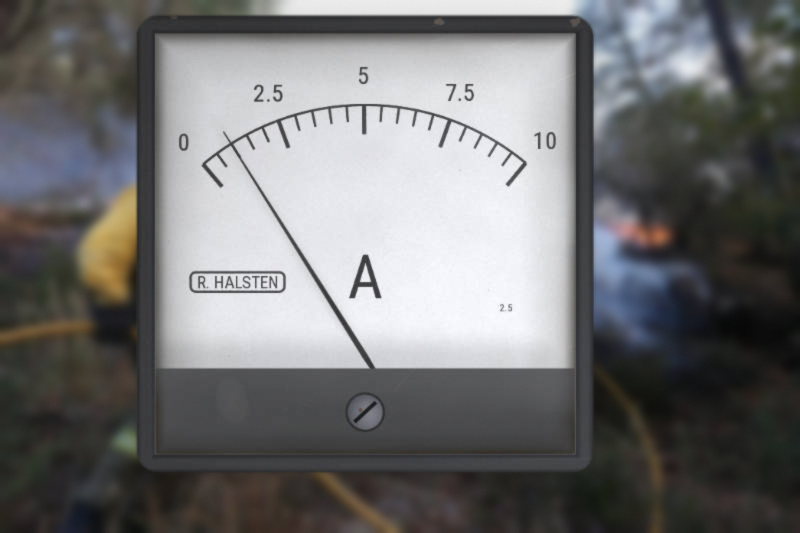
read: 1 A
